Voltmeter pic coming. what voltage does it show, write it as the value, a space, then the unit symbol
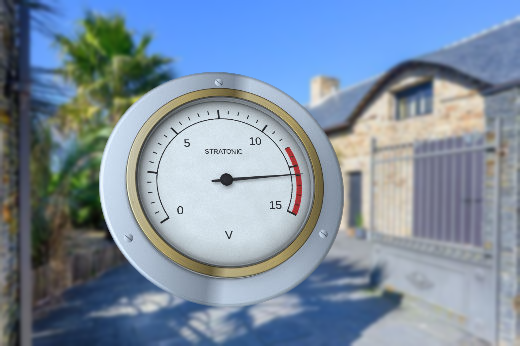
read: 13 V
